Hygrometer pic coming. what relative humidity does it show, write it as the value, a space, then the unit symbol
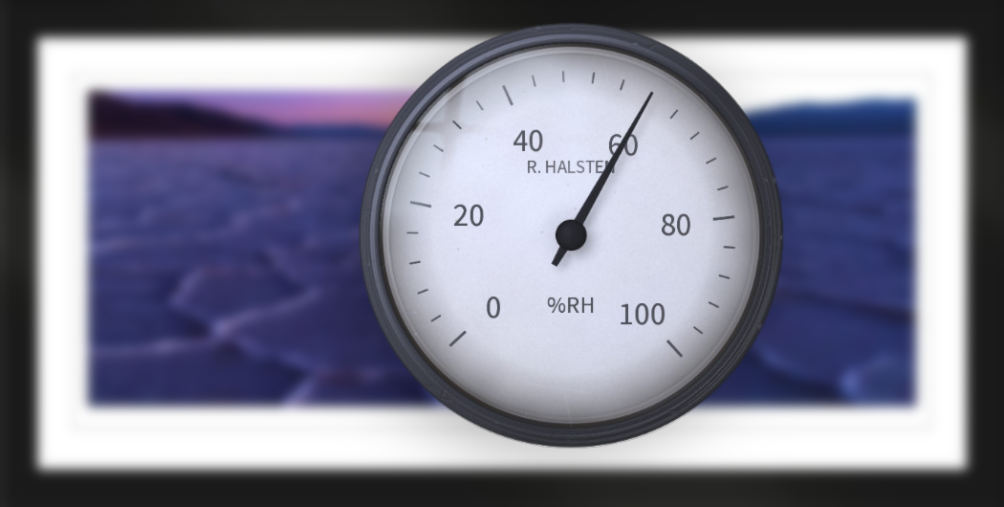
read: 60 %
